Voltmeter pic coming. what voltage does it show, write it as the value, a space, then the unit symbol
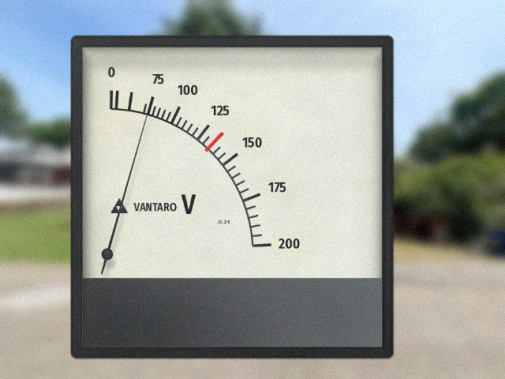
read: 75 V
